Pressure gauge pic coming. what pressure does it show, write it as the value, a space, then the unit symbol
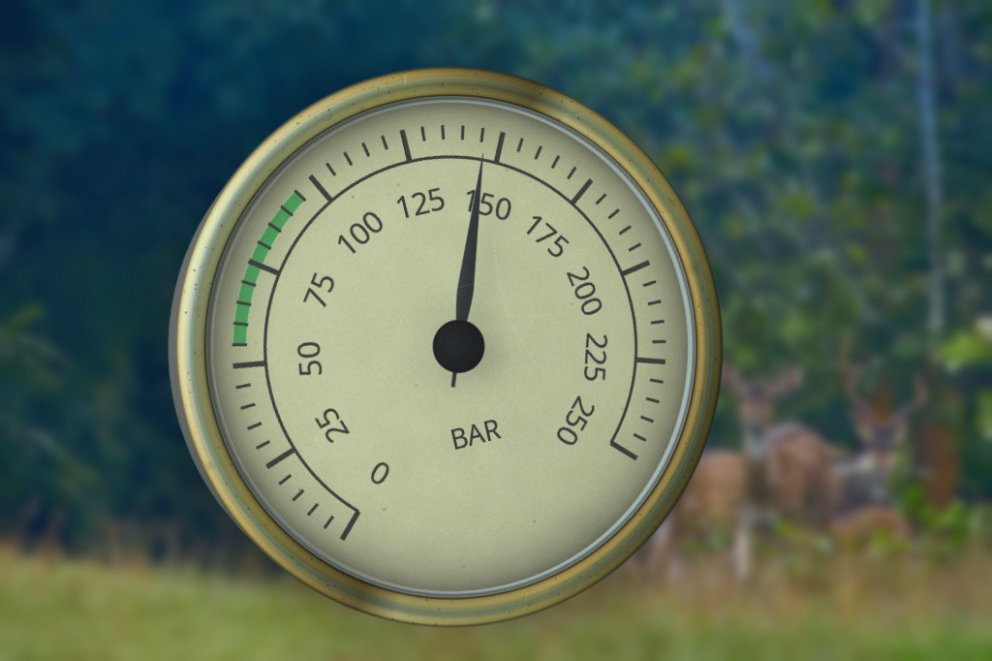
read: 145 bar
